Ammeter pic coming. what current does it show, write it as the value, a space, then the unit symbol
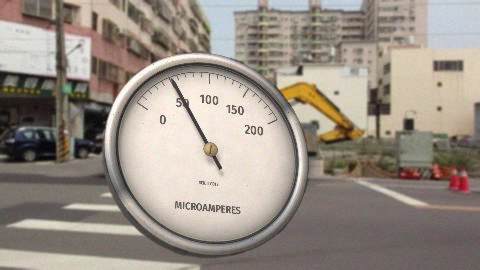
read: 50 µA
